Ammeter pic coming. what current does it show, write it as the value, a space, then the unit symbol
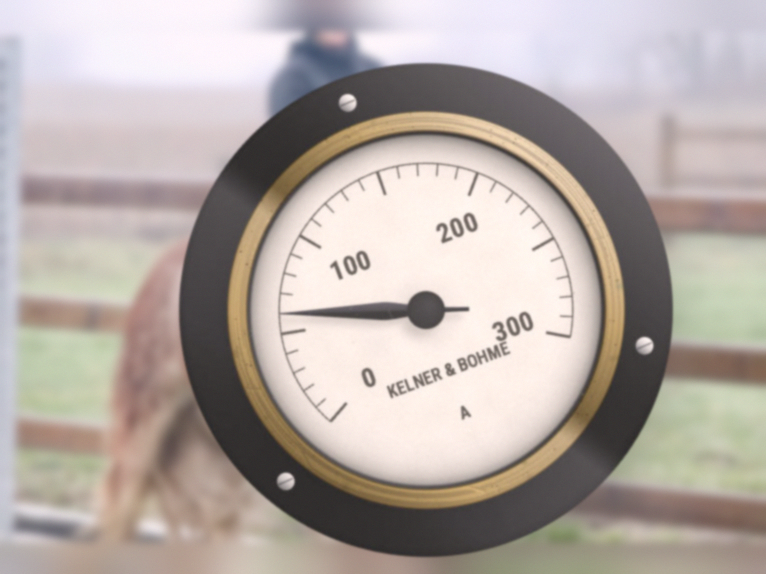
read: 60 A
